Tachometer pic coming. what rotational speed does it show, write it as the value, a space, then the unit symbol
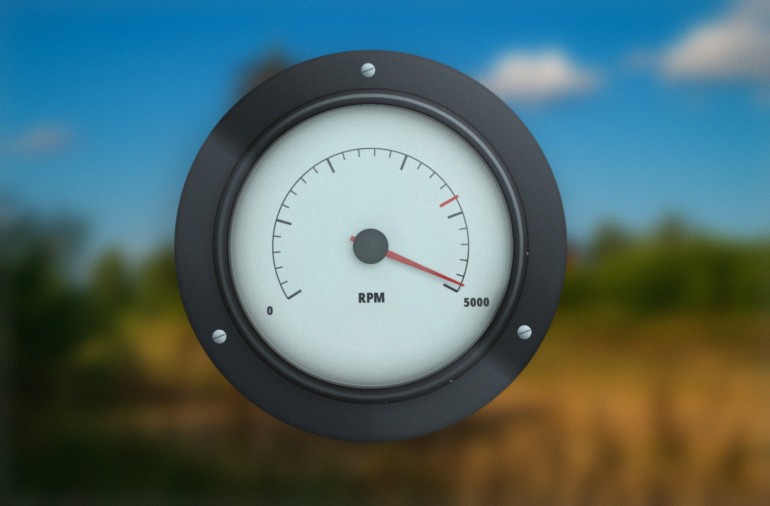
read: 4900 rpm
